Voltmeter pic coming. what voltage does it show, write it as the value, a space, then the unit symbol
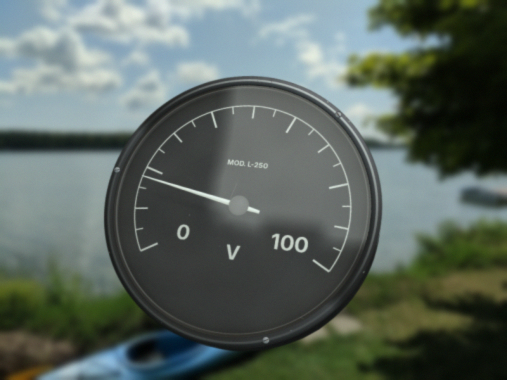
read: 17.5 V
